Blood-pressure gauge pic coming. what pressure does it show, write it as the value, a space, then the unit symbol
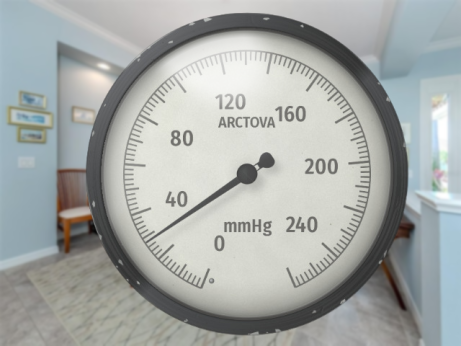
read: 28 mmHg
